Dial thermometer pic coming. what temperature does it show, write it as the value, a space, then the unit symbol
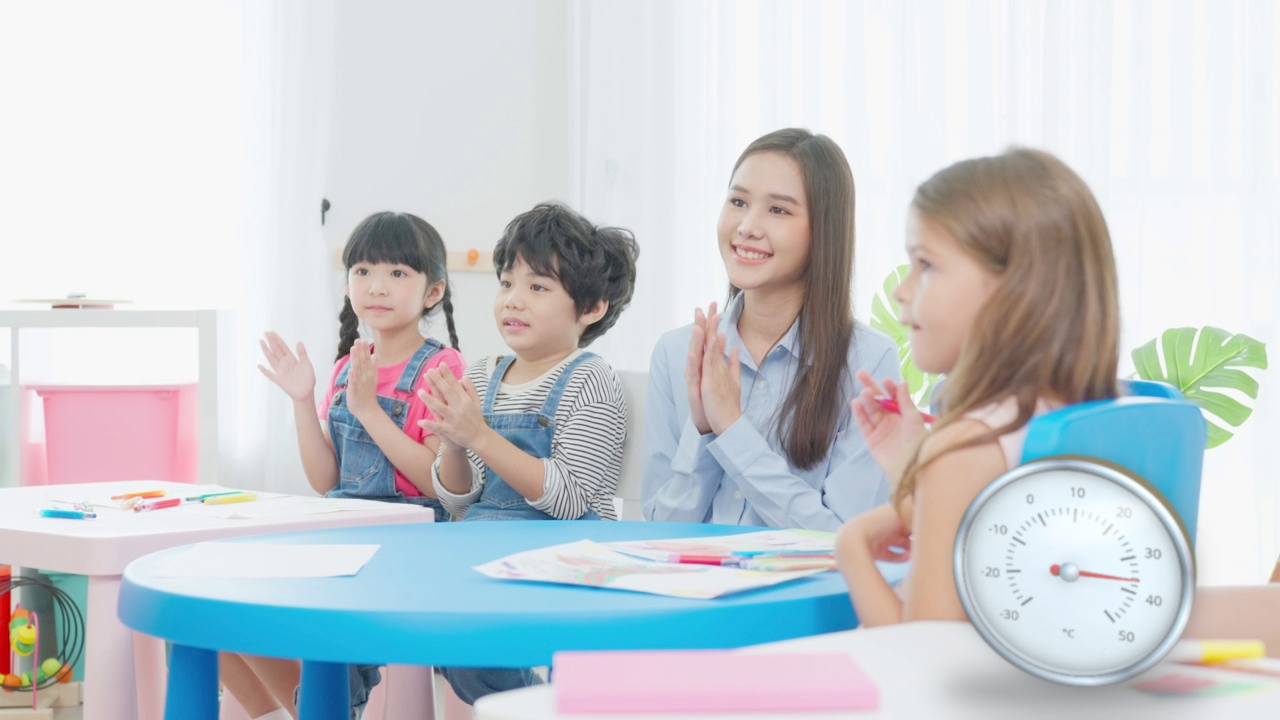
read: 36 °C
